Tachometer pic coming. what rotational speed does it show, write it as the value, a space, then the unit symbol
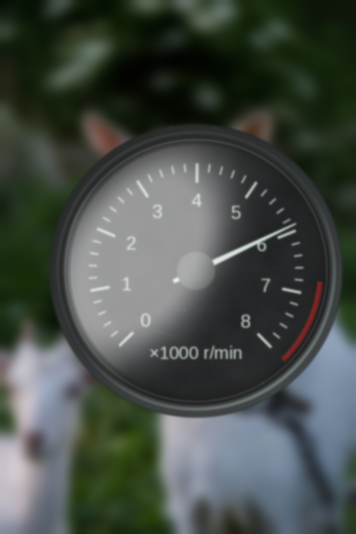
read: 5900 rpm
